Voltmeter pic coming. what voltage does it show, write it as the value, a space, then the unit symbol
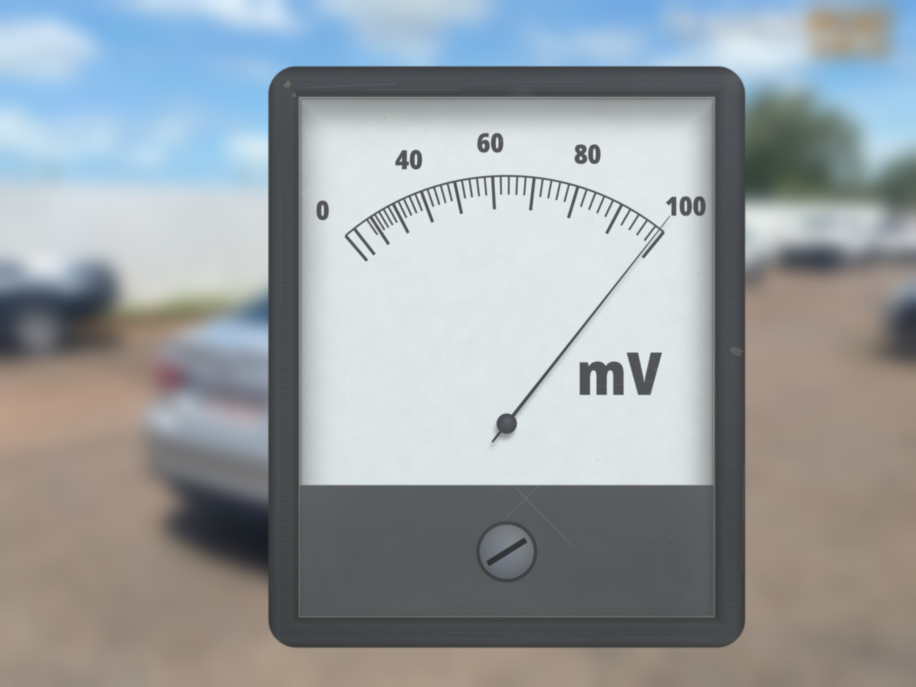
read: 99 mV
